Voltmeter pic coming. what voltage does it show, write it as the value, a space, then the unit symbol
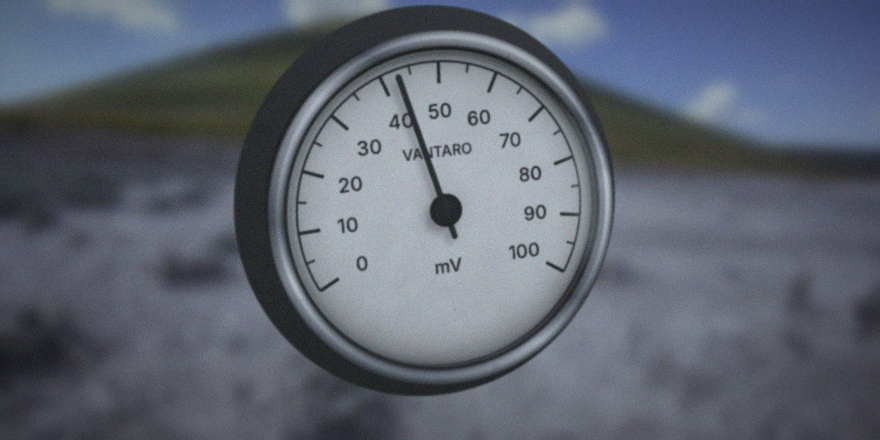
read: 42.5 mV
